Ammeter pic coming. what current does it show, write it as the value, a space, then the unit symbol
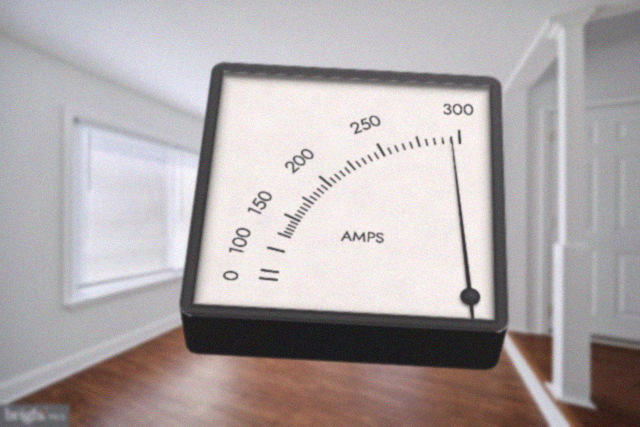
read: 295 A
